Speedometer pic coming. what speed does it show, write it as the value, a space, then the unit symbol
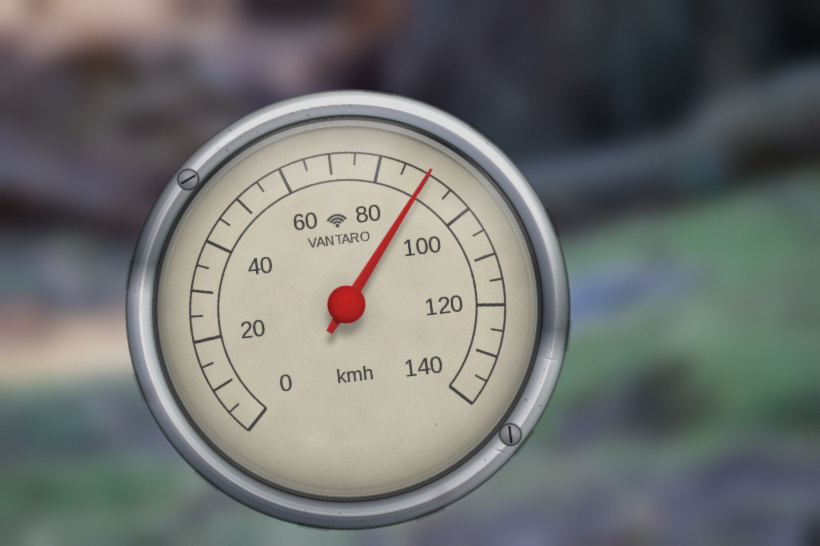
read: 90 km/h
